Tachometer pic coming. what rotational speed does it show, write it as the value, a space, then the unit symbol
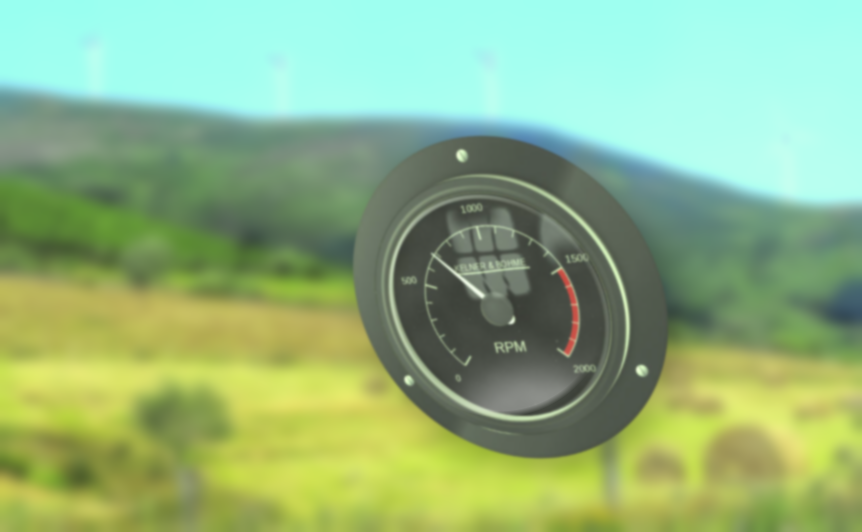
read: 700 rpm
